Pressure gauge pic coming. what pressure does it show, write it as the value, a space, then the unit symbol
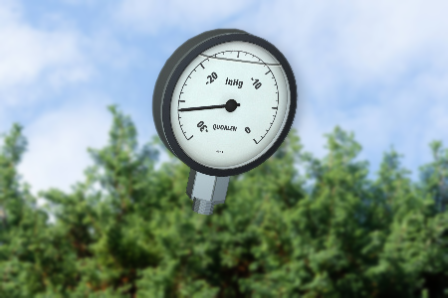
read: -26 inHg
